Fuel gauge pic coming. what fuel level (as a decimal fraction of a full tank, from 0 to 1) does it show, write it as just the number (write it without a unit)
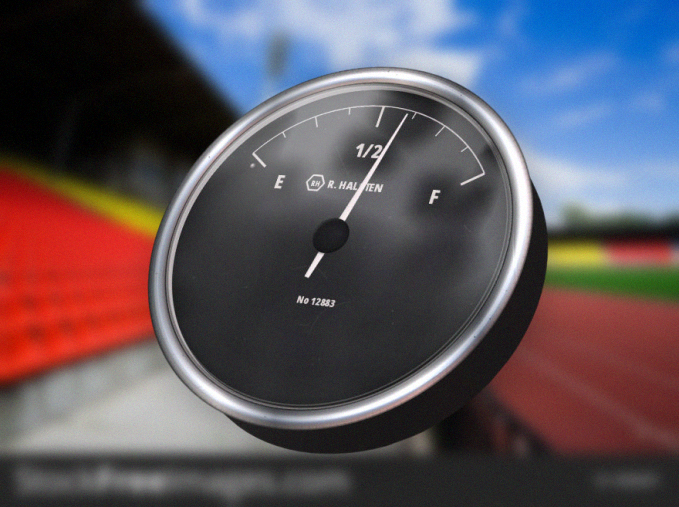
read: 0.625
